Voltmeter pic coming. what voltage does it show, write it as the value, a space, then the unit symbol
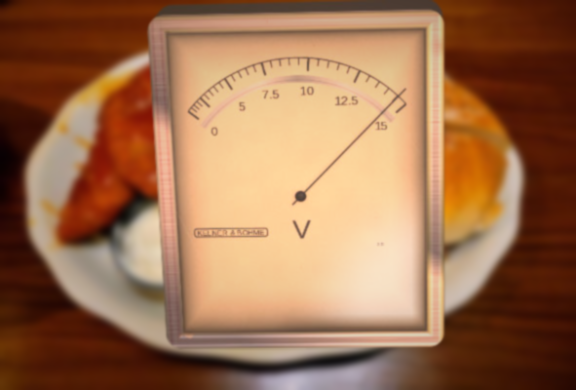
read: 14.5 V
